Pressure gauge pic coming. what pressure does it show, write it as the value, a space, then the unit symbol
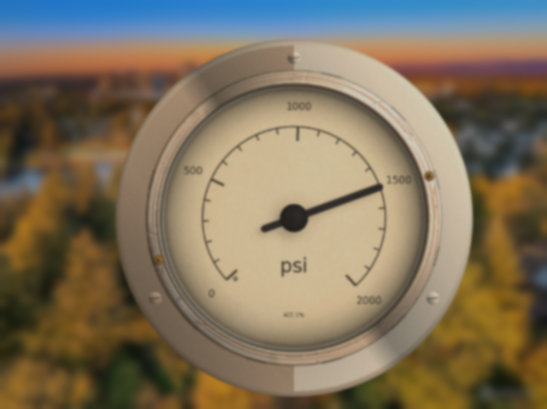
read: 1500 psi
